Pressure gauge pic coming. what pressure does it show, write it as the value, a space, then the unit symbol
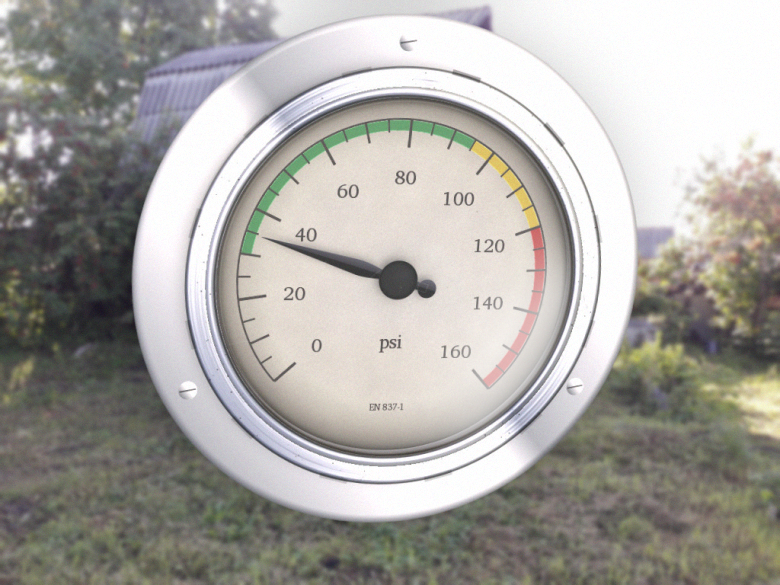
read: 35 psi
